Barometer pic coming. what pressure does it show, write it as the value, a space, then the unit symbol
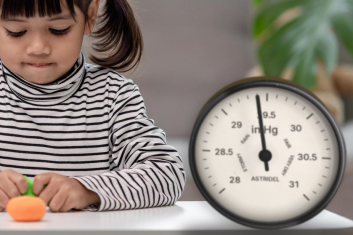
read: 29.4 inHg
